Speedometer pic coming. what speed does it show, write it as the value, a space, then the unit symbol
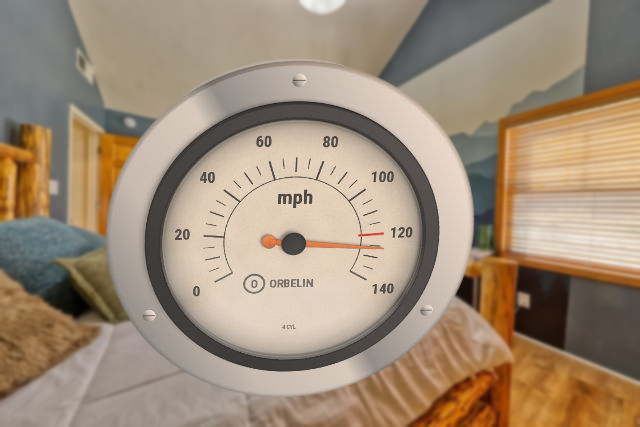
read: 125 mph
